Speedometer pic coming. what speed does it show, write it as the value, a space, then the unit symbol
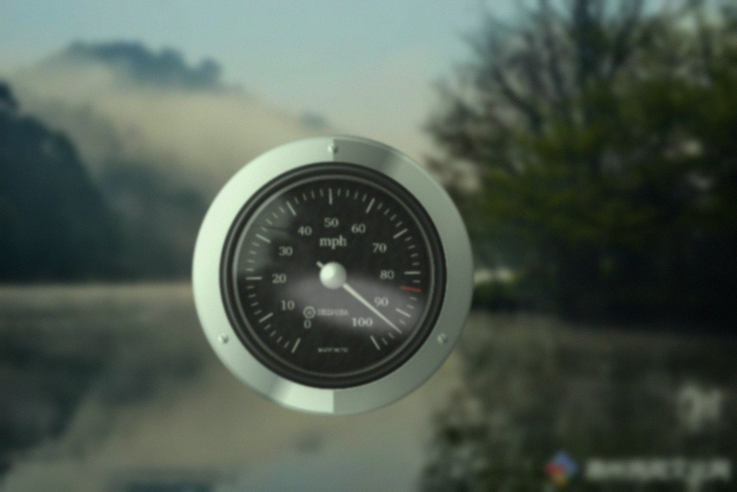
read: 94 mph
